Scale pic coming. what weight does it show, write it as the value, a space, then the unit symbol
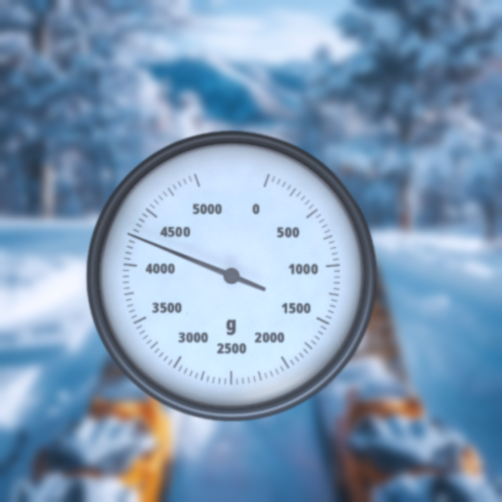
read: 4250 g
